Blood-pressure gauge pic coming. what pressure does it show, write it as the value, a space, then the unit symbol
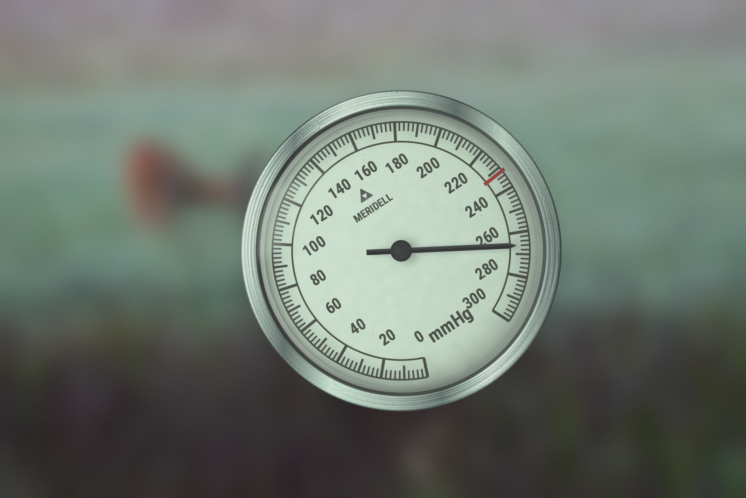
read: 266 mmHg
